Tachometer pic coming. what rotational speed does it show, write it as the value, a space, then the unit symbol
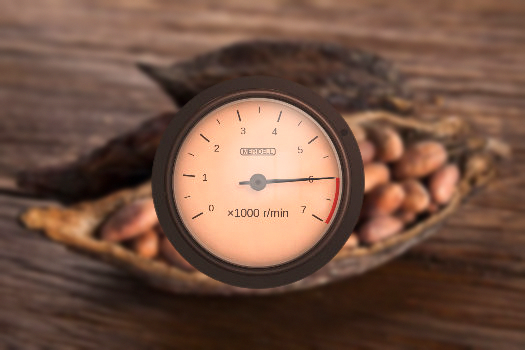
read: 6000 rpm
